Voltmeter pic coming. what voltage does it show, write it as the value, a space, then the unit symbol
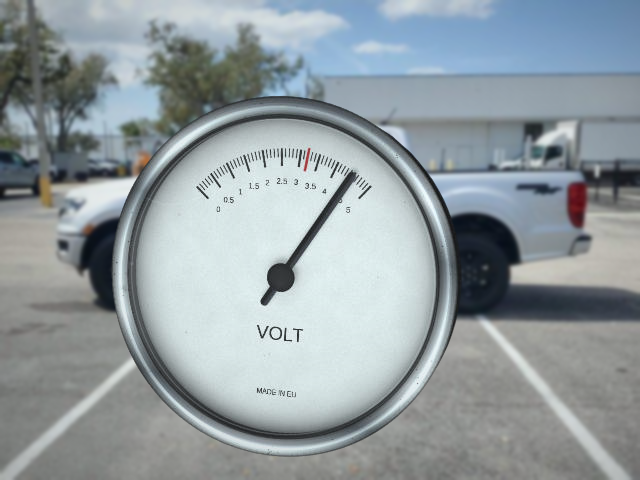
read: 4.5 V
